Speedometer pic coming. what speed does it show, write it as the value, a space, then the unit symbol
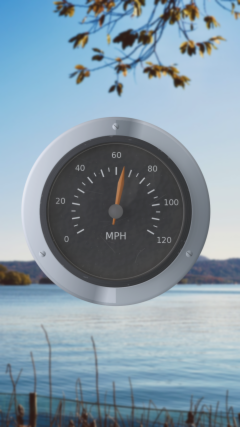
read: 65 mph
